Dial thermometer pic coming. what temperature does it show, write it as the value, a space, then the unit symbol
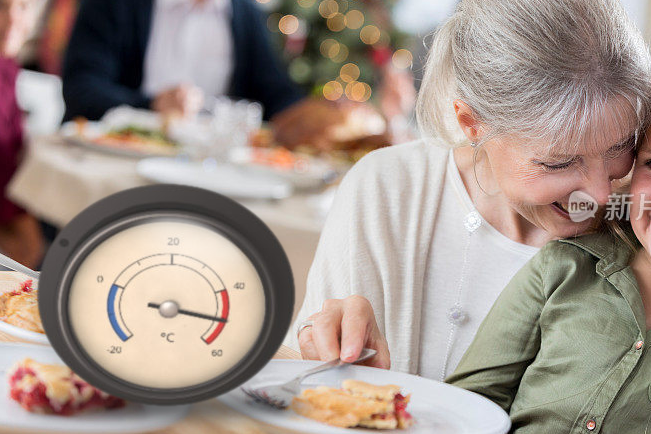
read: 50 °C
